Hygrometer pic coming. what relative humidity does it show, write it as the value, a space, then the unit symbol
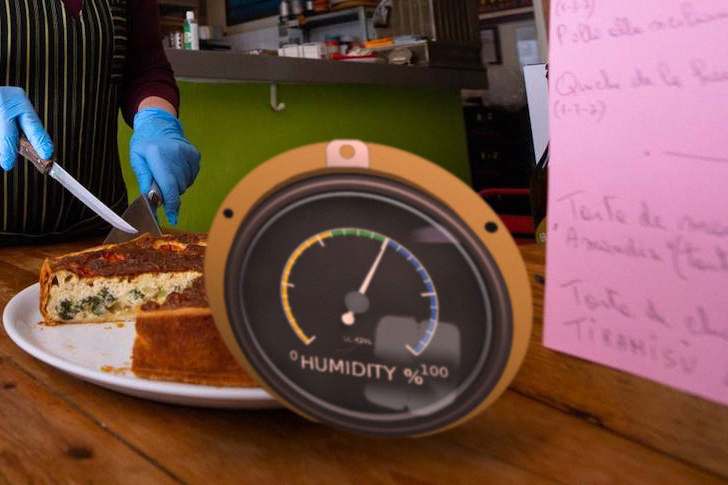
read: 60 %
